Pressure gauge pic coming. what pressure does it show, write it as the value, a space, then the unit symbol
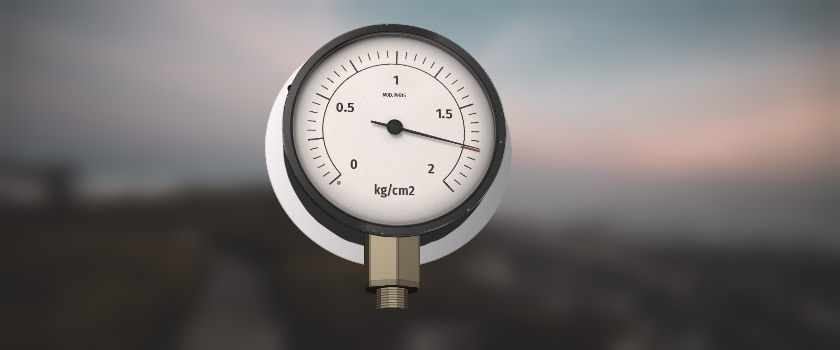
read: 1.75 kg/cm²
